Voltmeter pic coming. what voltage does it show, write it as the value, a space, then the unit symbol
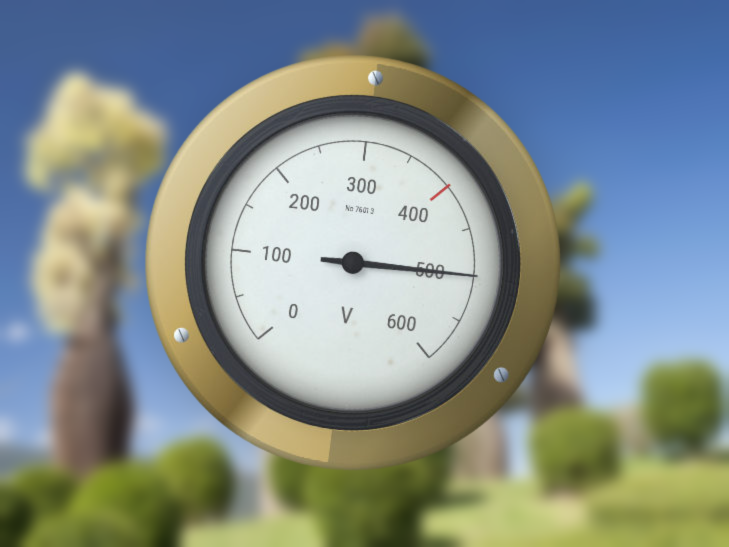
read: 500 V
